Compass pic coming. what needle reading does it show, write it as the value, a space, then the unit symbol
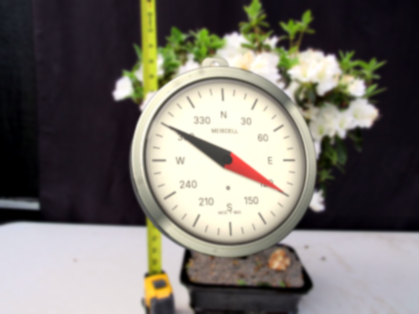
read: 120 °
